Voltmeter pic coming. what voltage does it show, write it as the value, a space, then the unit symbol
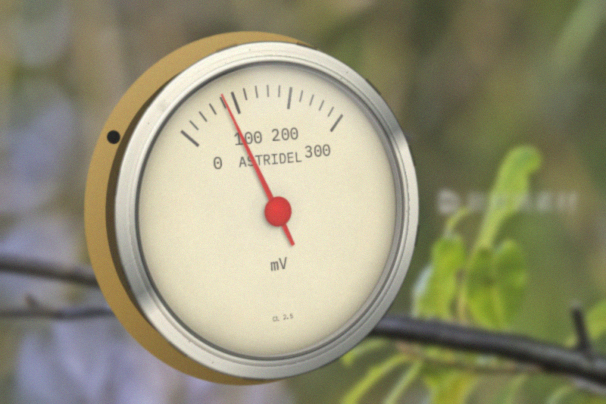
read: 80 mV
